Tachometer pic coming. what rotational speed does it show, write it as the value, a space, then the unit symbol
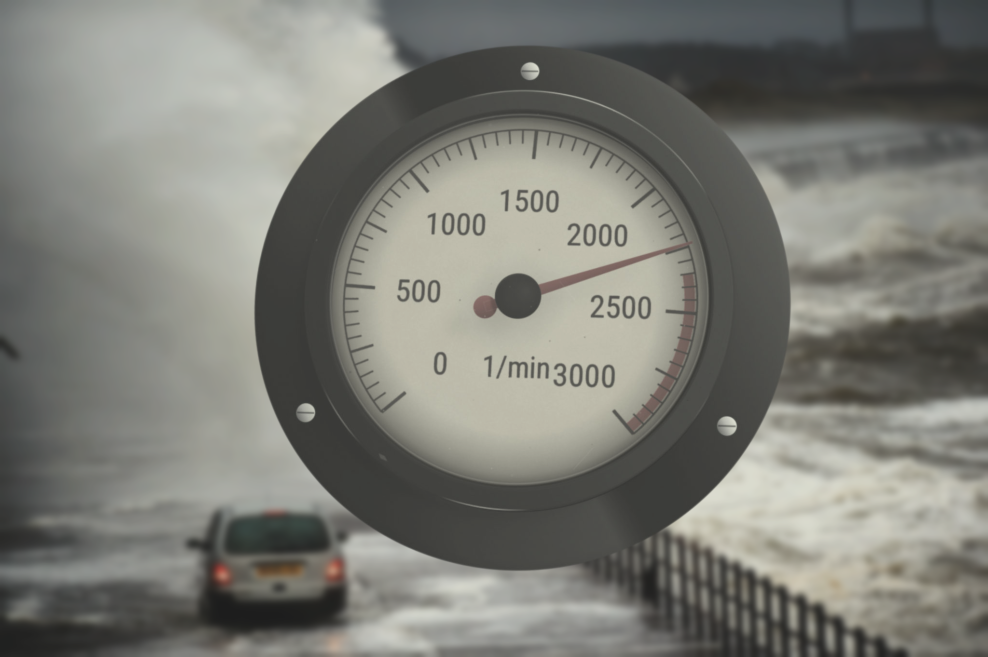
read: 2250 rpm
